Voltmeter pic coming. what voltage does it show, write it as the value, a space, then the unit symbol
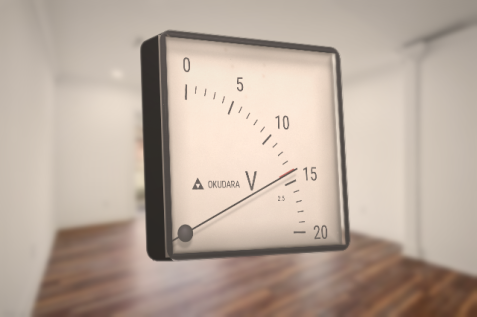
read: 14 V
